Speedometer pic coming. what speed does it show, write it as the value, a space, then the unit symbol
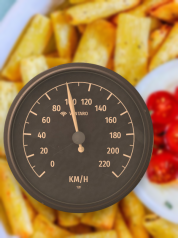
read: 100 km/h
